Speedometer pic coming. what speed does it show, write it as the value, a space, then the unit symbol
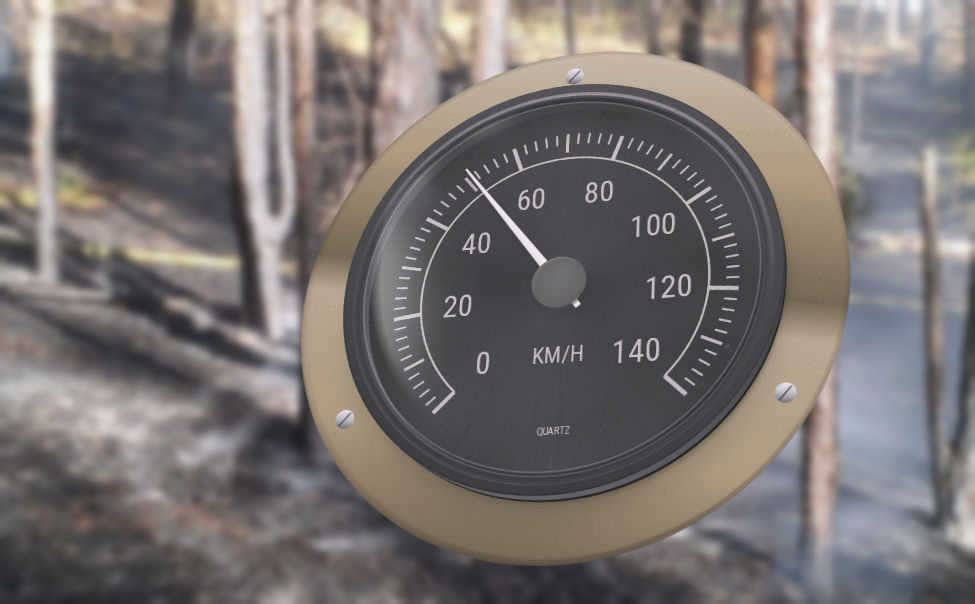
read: 51 km/h
